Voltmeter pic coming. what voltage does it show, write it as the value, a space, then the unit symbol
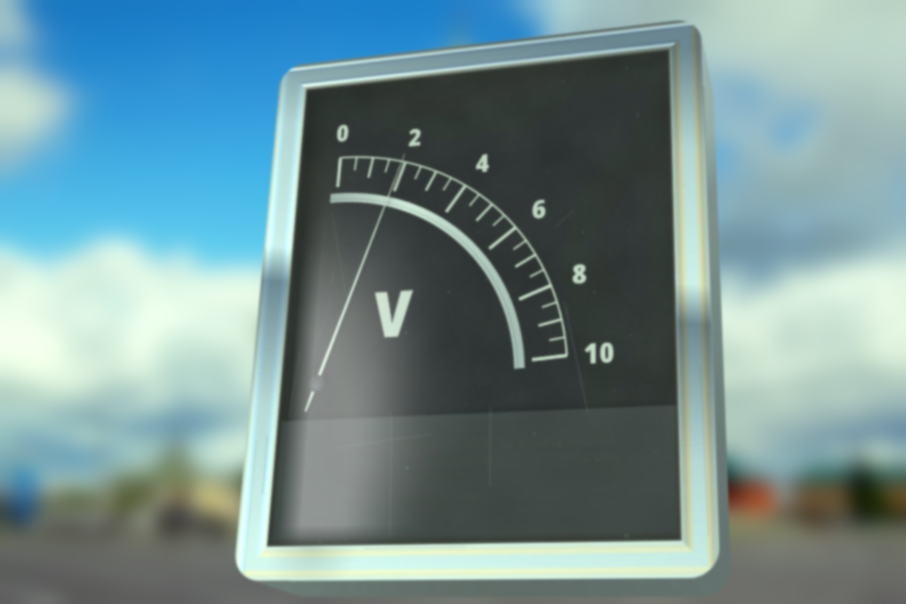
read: 2 V
